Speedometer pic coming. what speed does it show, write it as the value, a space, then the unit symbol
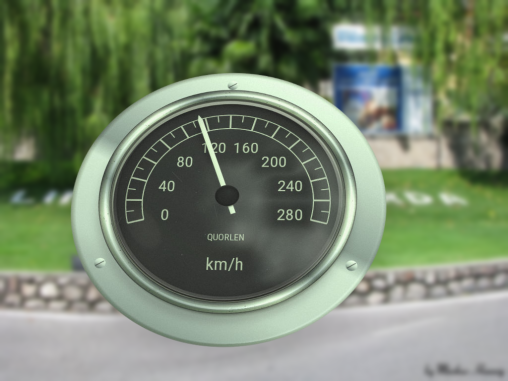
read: 115 km/h
